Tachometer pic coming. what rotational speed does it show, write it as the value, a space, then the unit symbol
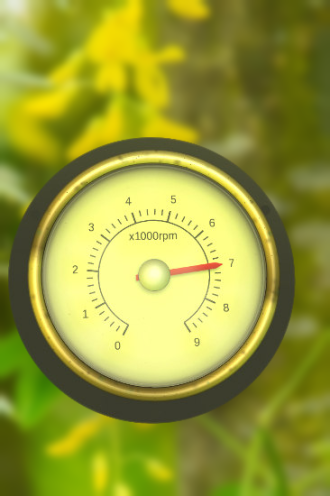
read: 7000 rpm
